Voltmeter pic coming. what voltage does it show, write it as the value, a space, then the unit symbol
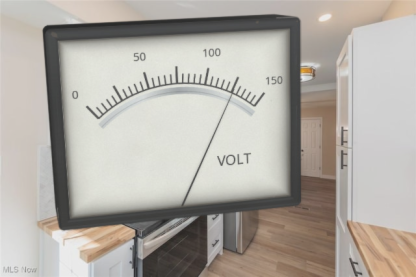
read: 125 V
